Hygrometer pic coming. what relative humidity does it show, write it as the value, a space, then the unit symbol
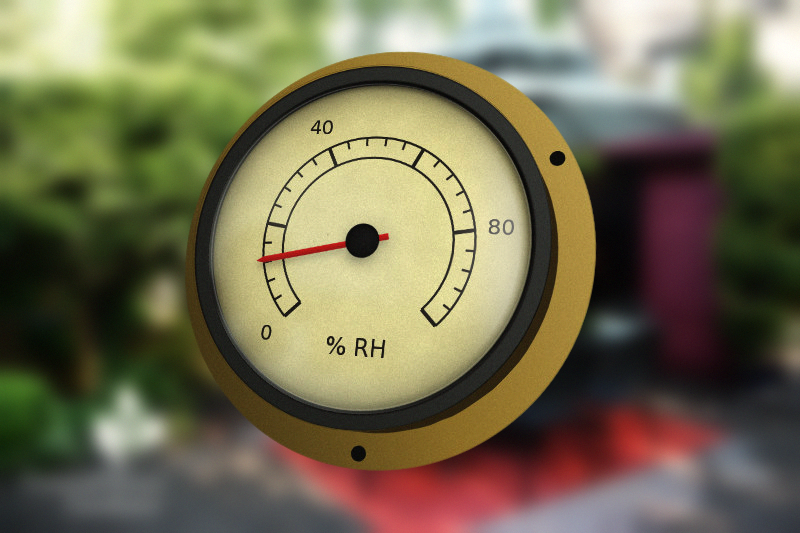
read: 12 %
